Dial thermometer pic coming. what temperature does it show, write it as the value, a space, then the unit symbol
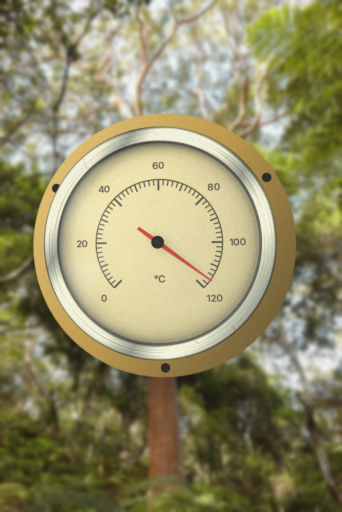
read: 116 °C
